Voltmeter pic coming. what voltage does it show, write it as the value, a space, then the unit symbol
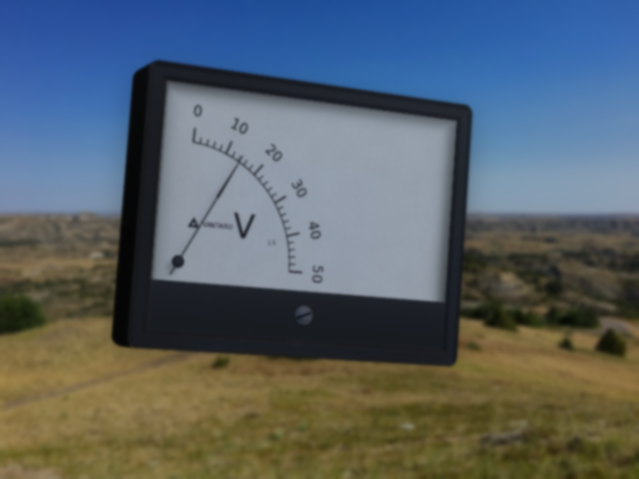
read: 14 V
